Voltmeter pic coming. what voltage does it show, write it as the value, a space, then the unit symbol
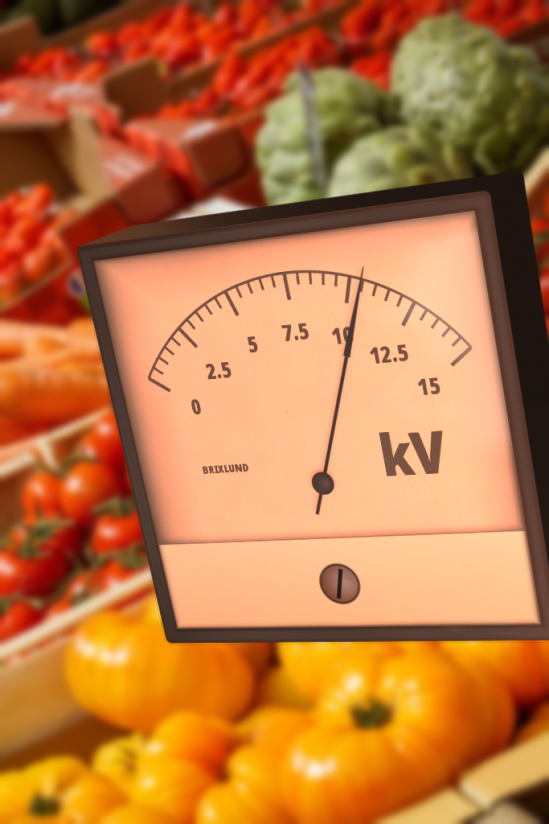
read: 10.5 kV
